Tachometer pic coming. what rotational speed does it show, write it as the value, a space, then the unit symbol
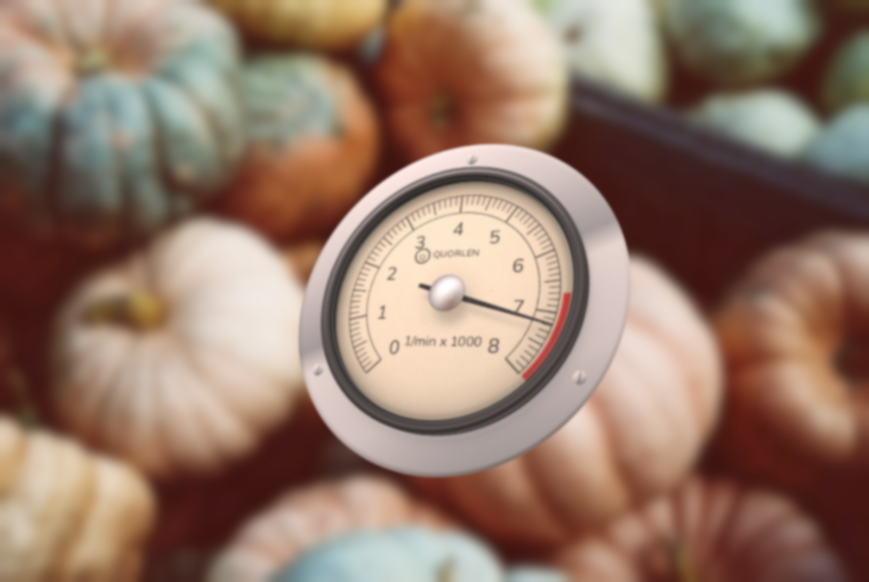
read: 7200 rpm
